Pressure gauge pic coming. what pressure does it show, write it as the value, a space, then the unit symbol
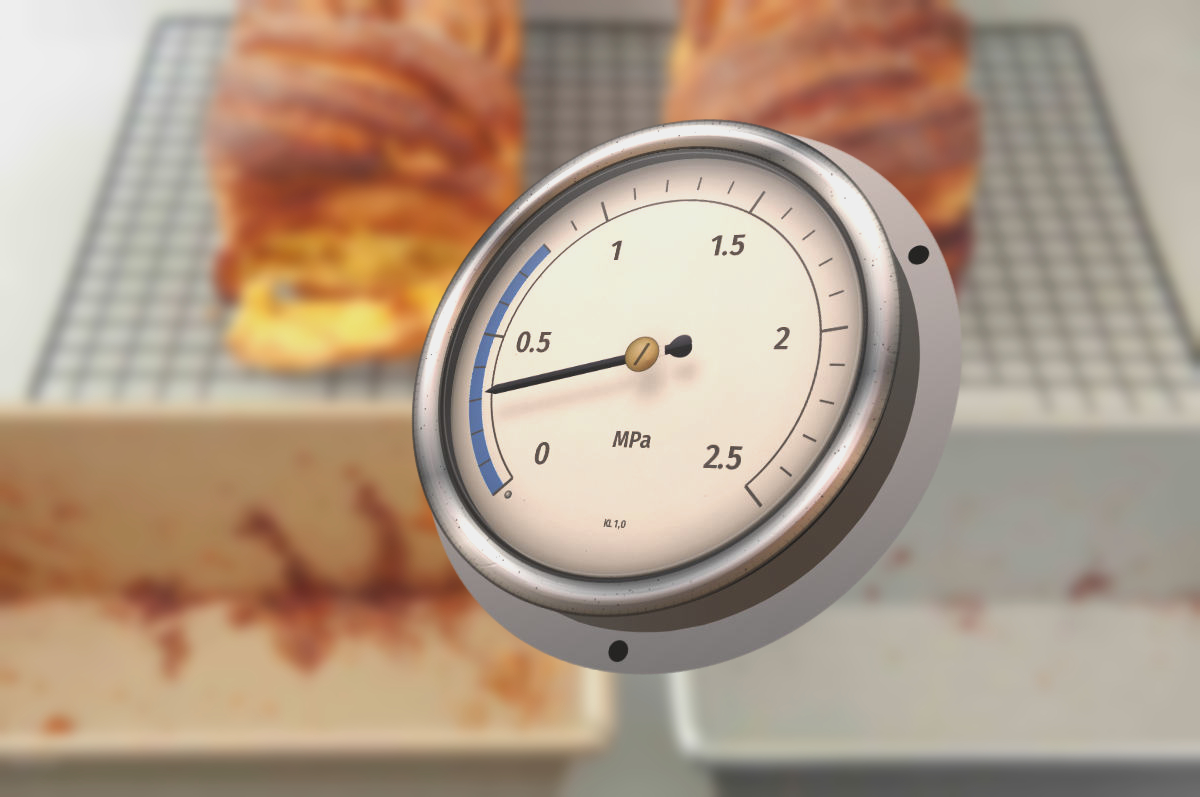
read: 0.3 MPa
